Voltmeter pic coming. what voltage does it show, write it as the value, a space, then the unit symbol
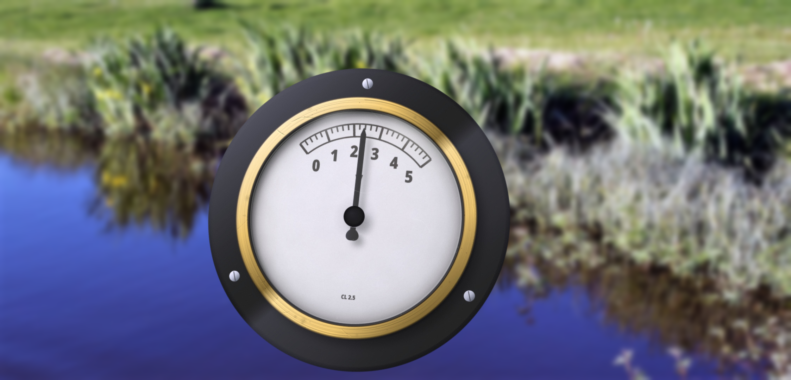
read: 2.4 V
